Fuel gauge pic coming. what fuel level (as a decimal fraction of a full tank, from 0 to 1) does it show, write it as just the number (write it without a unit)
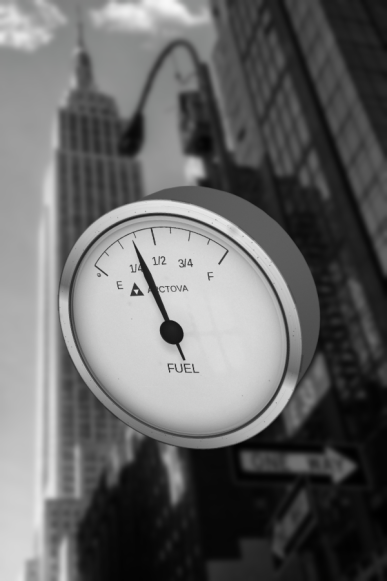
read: 0.375
